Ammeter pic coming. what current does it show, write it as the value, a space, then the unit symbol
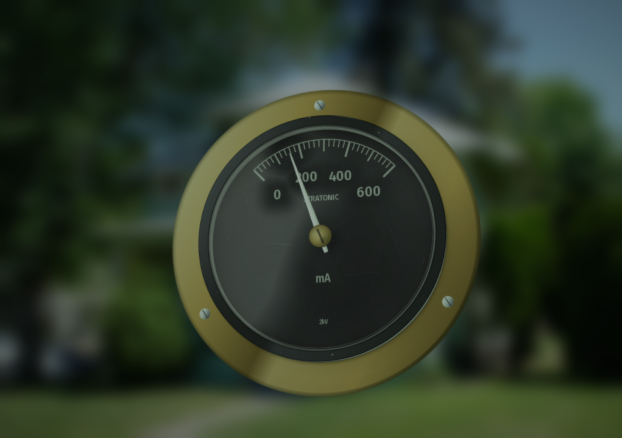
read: 160 mA
